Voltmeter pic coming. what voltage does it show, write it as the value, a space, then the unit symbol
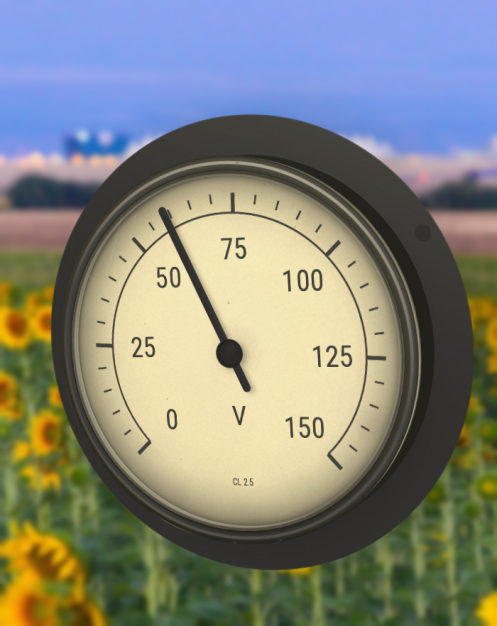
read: 60 V
